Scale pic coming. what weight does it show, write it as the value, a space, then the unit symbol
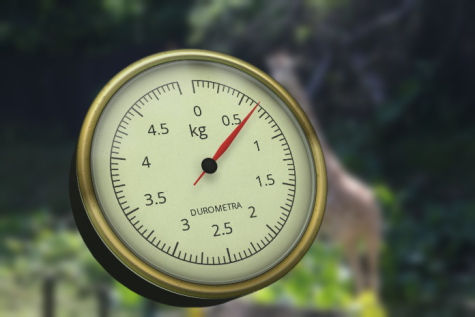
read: 0.65 kg
